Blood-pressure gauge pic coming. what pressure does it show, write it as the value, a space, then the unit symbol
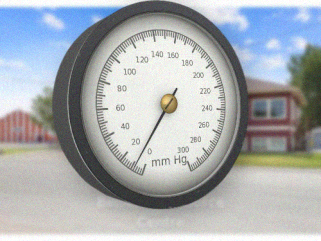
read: 10 mmHg
